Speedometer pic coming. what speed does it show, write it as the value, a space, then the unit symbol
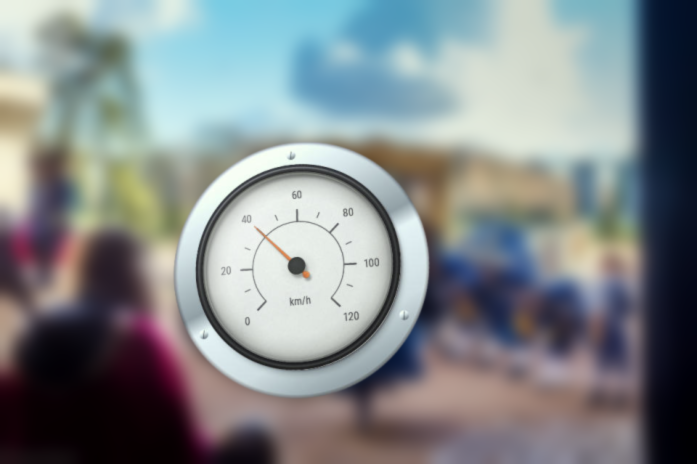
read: 40 km/h
